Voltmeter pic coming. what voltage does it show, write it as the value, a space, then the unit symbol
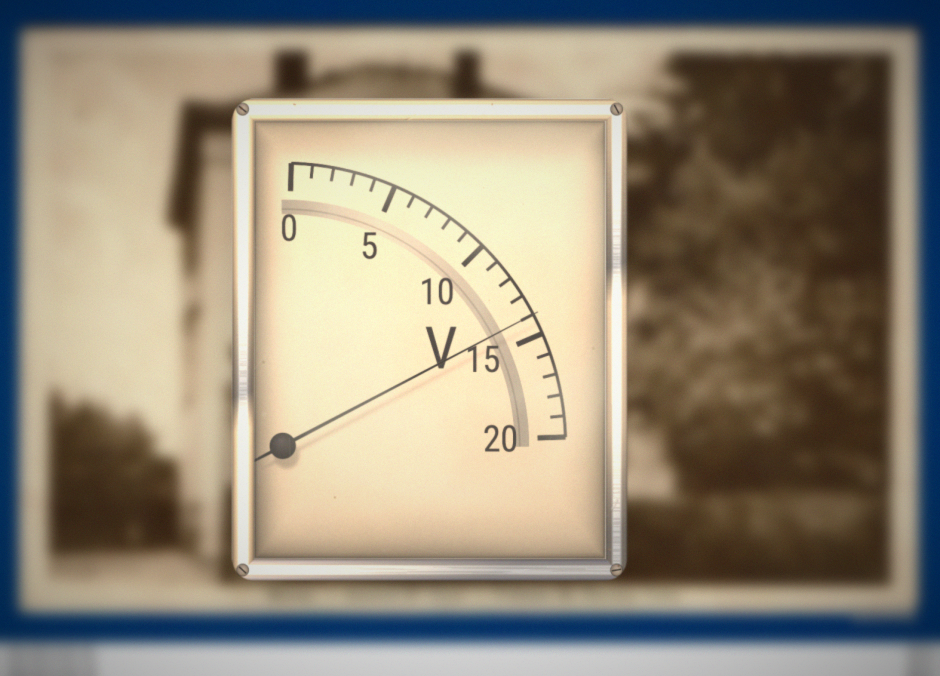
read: 14 V
